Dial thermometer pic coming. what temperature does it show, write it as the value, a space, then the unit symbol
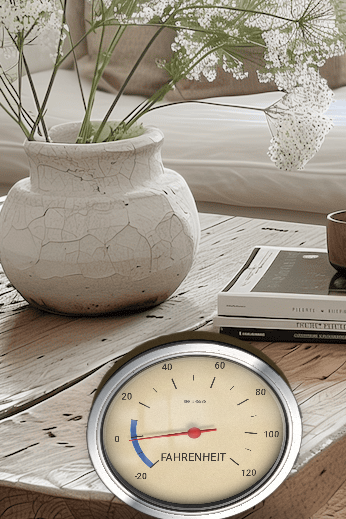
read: 0 °F
